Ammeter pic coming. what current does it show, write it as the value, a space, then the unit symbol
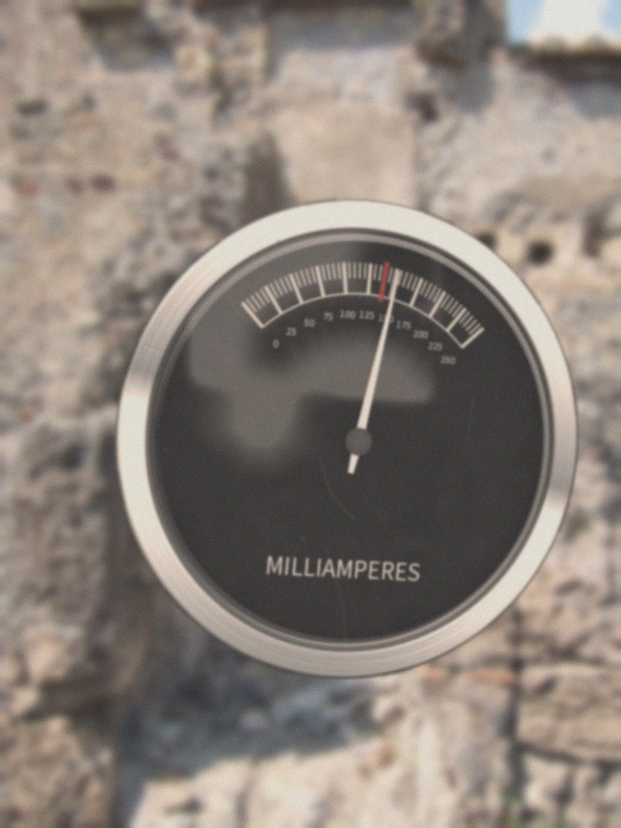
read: 150 mA
